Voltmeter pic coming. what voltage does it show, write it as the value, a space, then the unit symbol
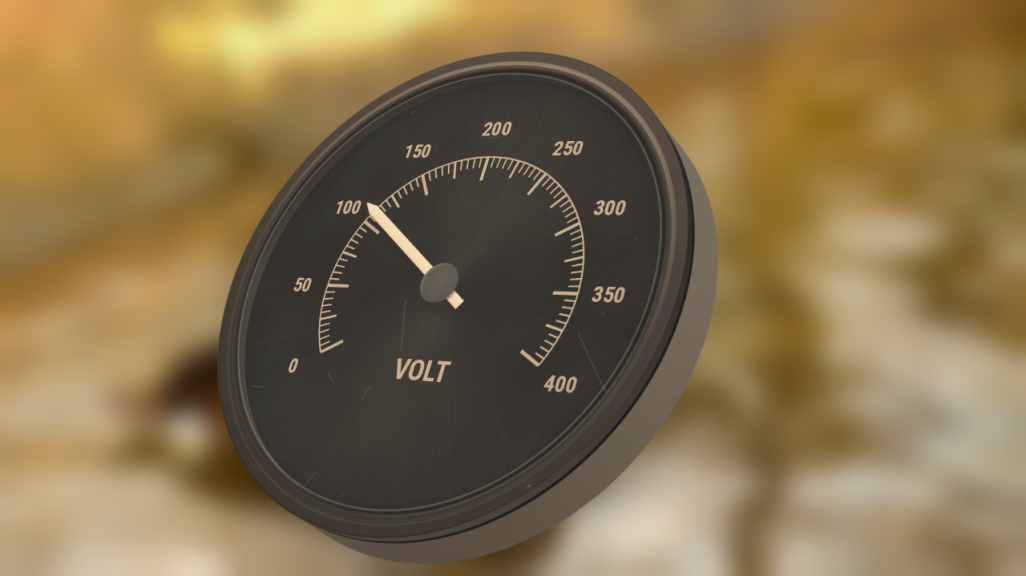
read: 110 V
